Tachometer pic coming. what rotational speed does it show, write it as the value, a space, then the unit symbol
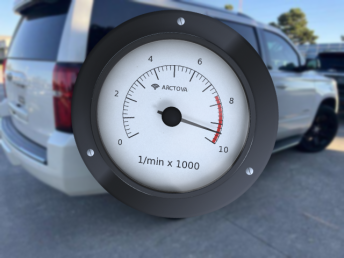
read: 9400 rpm
